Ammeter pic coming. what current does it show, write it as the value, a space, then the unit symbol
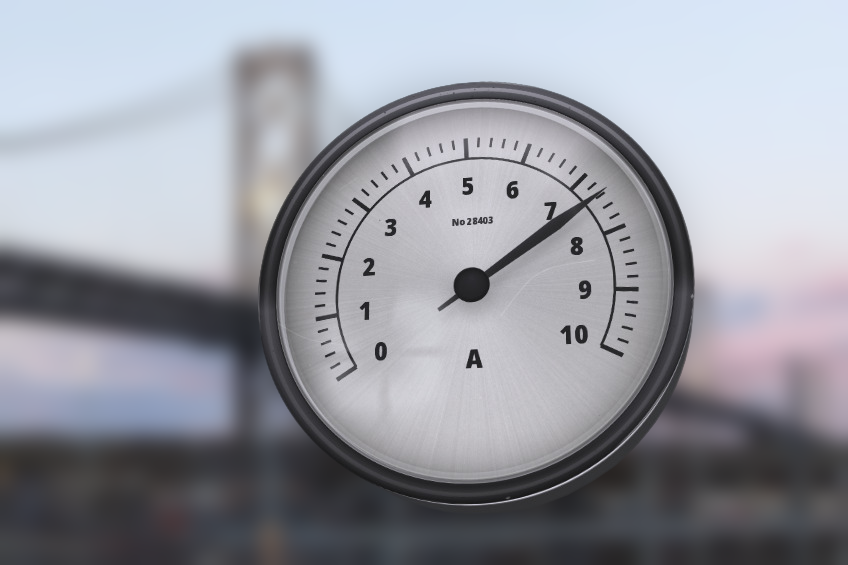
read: 7.4 A
